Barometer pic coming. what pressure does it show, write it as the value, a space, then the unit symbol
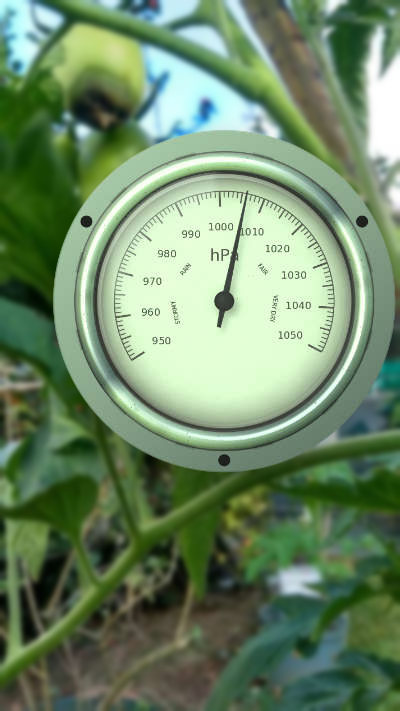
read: 1006 hPa
